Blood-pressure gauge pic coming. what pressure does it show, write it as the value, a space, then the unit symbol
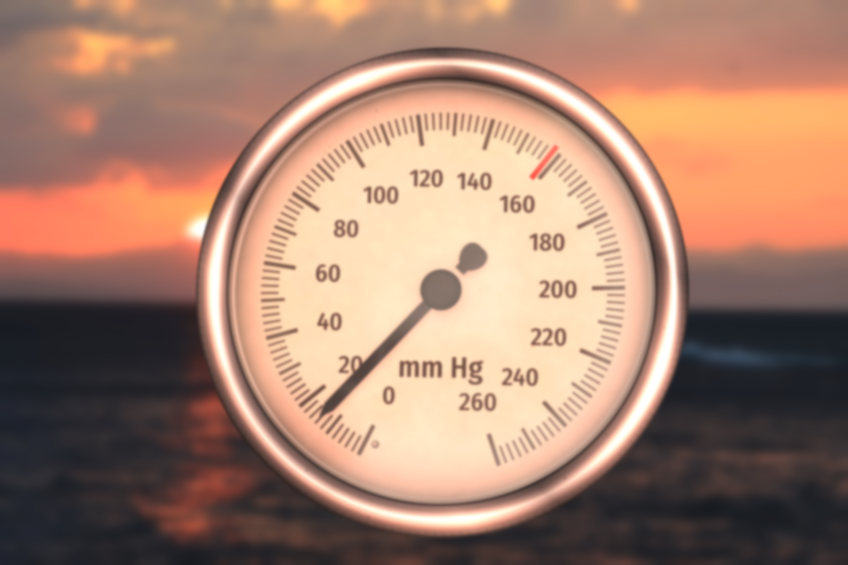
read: 14 mmHg
